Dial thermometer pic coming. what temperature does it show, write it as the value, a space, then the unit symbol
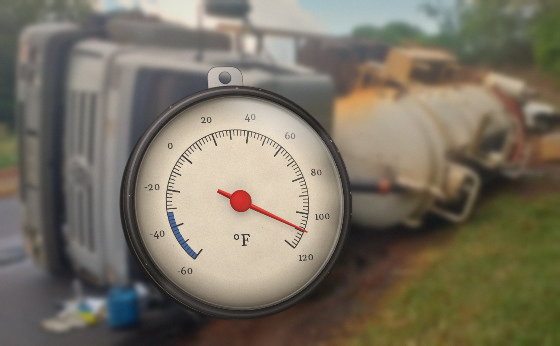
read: 110 °F
